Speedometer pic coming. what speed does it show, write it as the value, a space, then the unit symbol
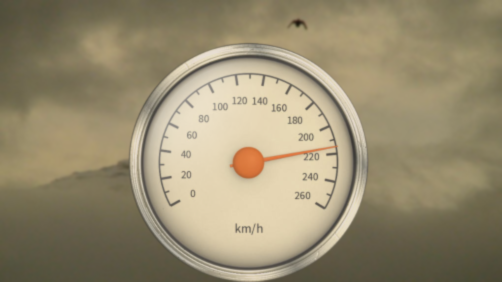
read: 215 km/h
